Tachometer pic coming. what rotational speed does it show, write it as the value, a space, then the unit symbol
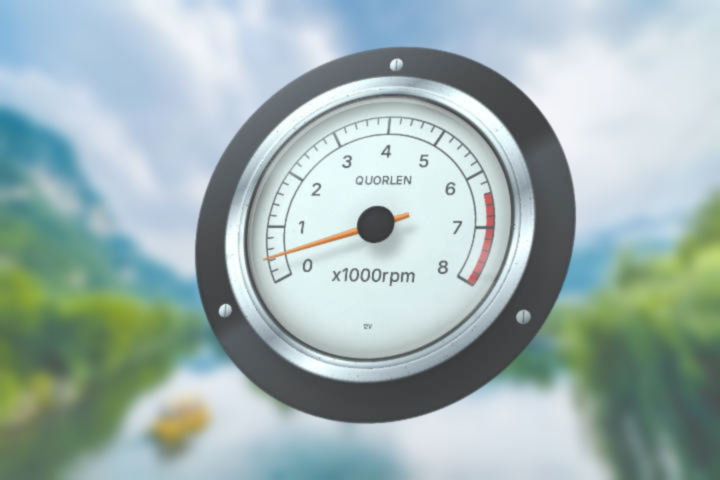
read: 400 rpm
